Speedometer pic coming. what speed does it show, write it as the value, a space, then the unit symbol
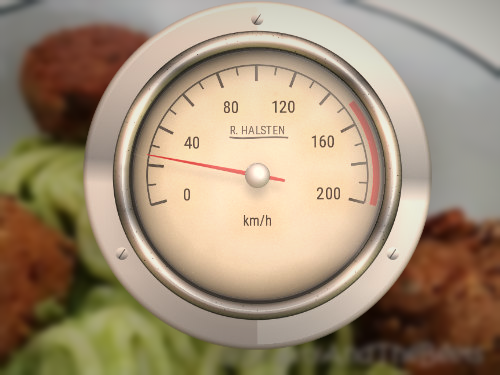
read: 25 km/h
